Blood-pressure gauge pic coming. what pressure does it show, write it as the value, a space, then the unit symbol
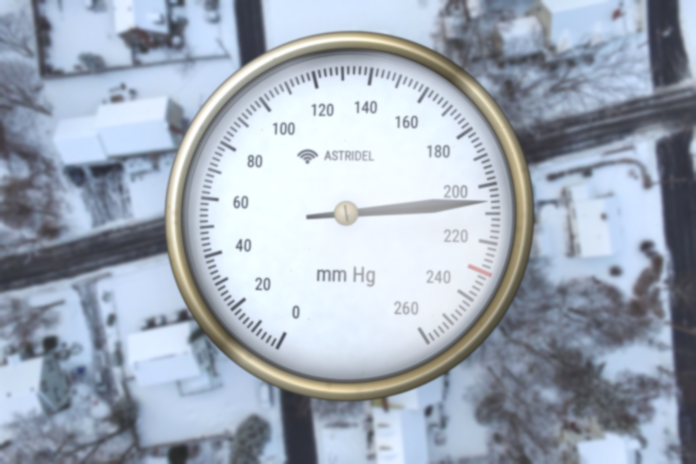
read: 206 mmHg
